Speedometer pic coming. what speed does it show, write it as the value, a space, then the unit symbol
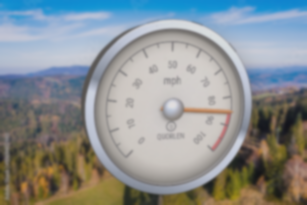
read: 85 mph
